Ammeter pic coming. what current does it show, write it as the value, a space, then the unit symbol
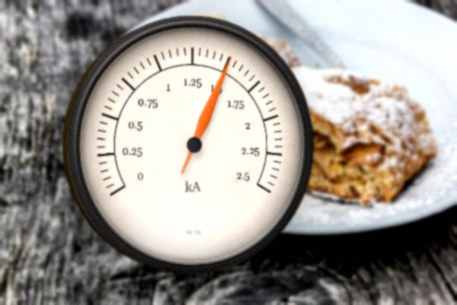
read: 1.5 kA
